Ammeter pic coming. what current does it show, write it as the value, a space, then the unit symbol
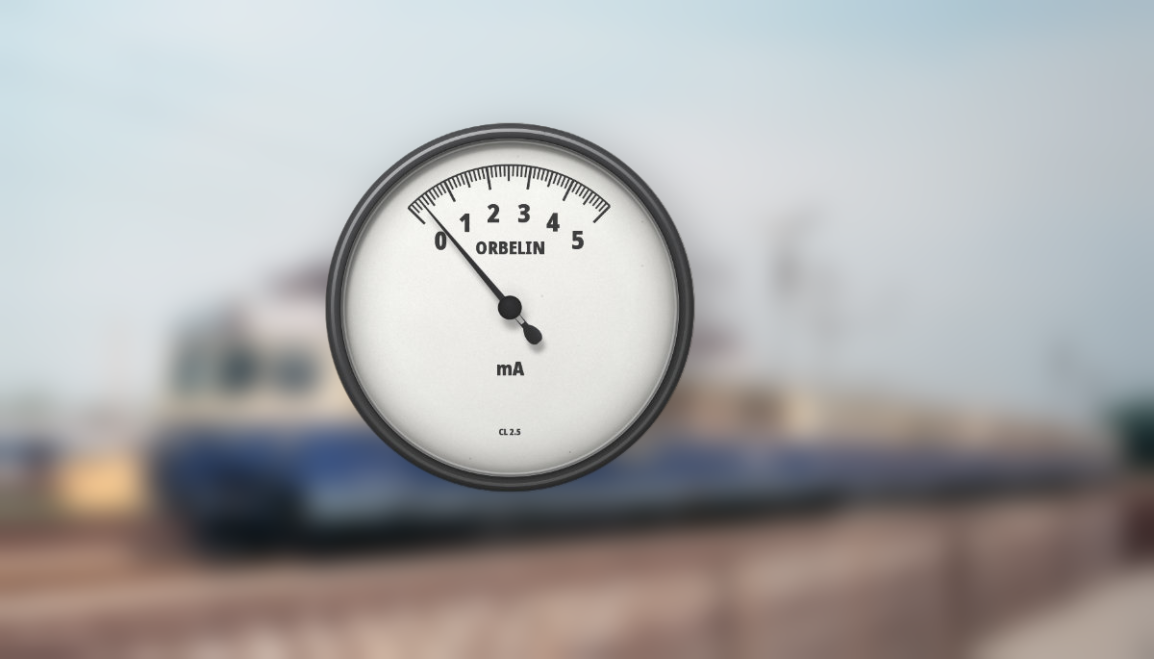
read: 0.3 mA
